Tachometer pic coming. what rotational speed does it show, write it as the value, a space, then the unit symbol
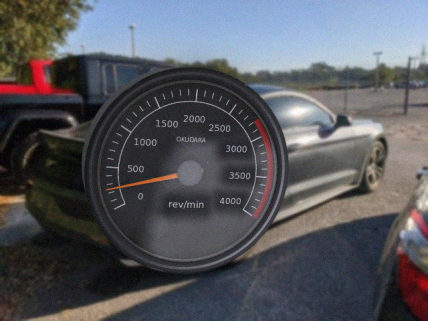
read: 250 rpm
